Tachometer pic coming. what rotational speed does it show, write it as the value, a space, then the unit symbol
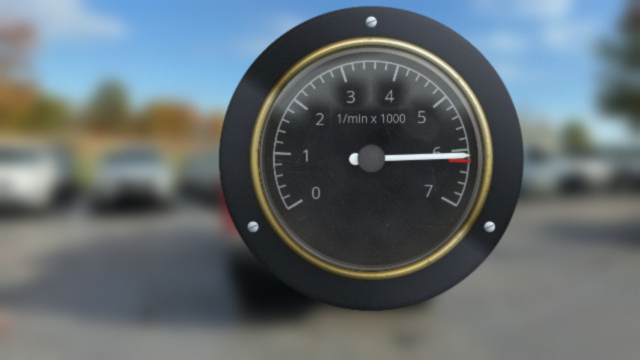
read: 6100 rpm
